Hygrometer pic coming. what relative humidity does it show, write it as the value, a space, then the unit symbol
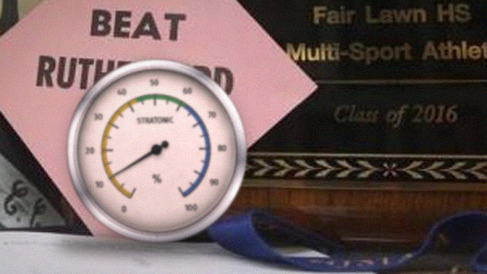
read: 10 %
